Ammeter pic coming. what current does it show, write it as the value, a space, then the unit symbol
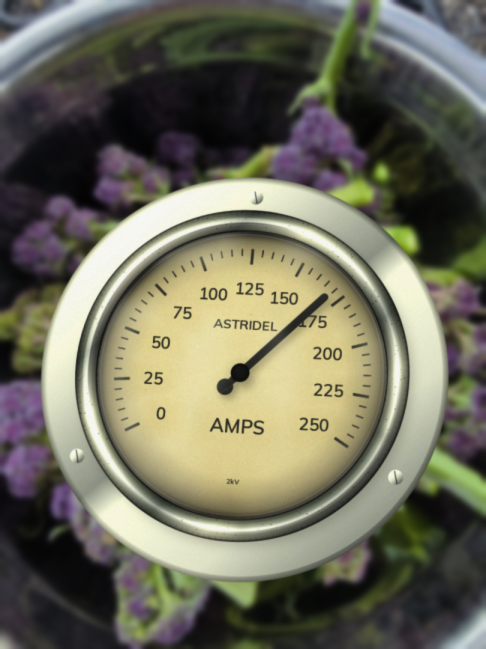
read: 170 A
